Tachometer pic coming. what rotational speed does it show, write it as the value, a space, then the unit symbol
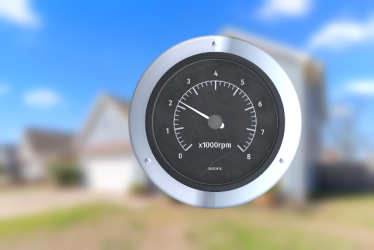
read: 2200 rpm
